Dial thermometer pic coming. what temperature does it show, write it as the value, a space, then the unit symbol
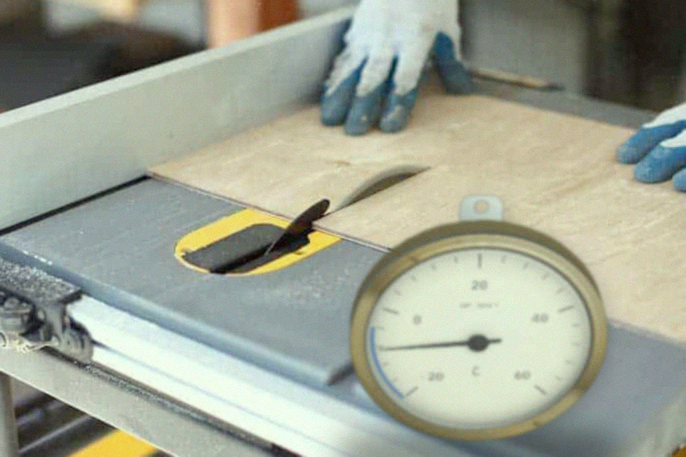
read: -8 °C
